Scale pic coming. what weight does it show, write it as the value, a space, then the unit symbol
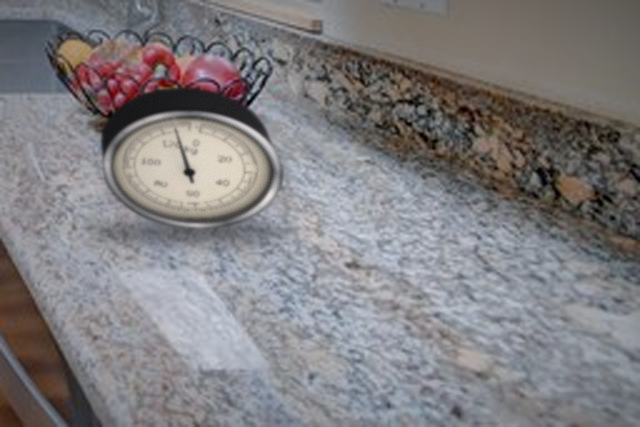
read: 125 kg
